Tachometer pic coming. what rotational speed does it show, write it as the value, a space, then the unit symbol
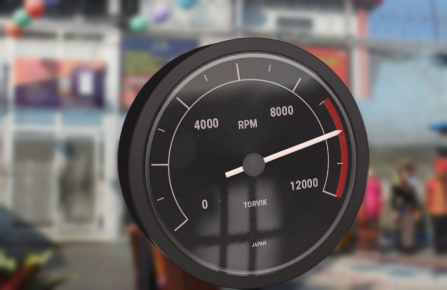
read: 10000 rpm
